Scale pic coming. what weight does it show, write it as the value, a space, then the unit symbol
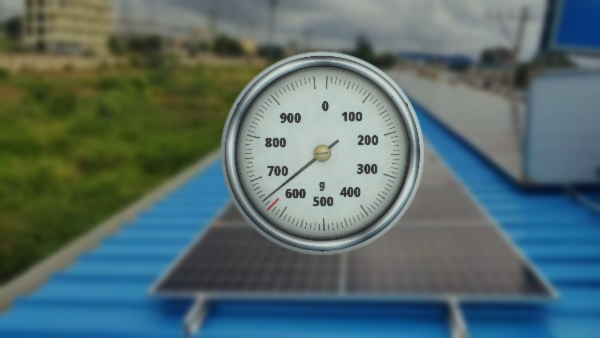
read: 650 g
